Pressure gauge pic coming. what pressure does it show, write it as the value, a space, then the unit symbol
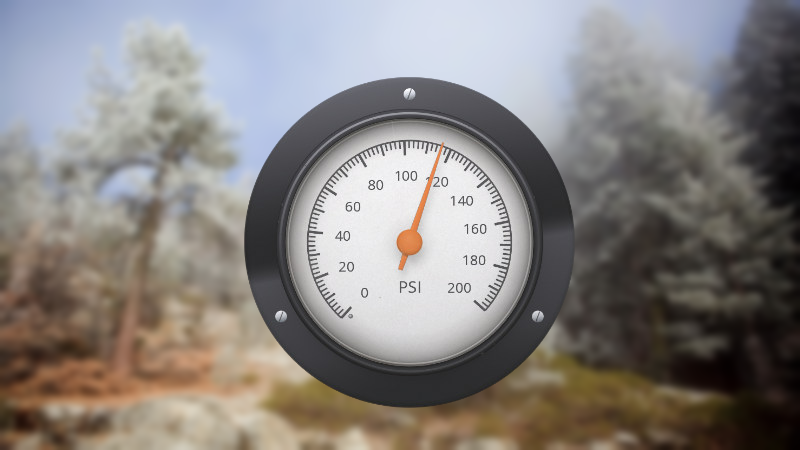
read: 116 psi
